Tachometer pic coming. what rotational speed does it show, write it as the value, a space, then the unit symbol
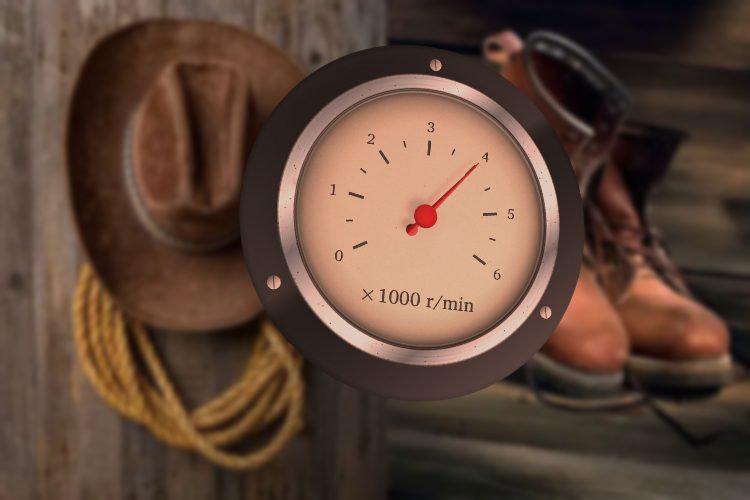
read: 4000 rpm
